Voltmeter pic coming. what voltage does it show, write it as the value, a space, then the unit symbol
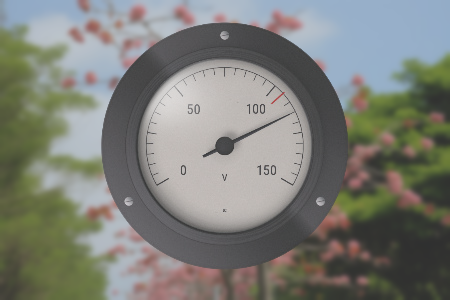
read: 115 V
